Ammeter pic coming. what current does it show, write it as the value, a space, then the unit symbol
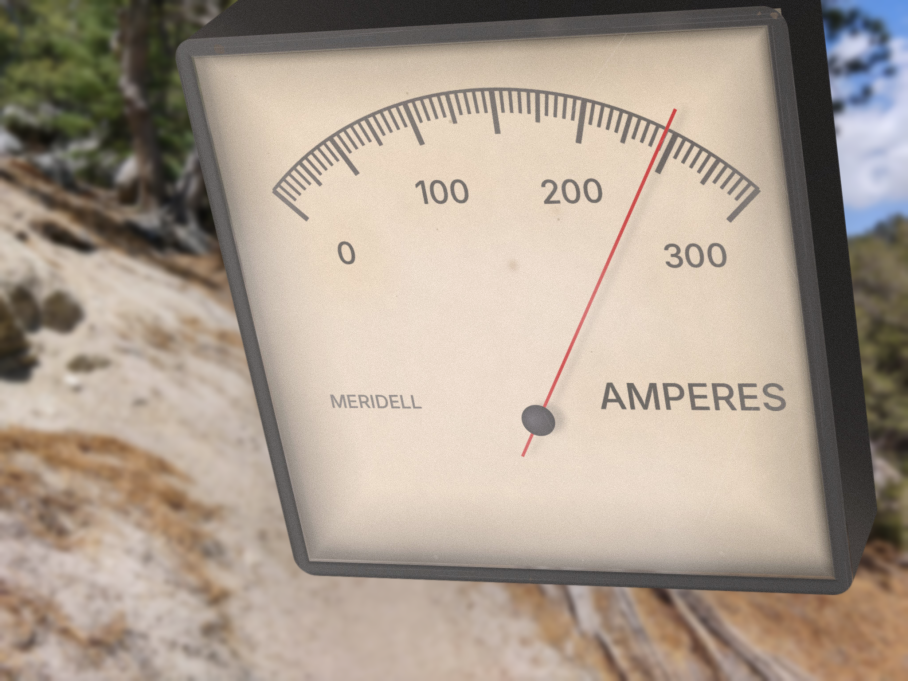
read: 245 A
